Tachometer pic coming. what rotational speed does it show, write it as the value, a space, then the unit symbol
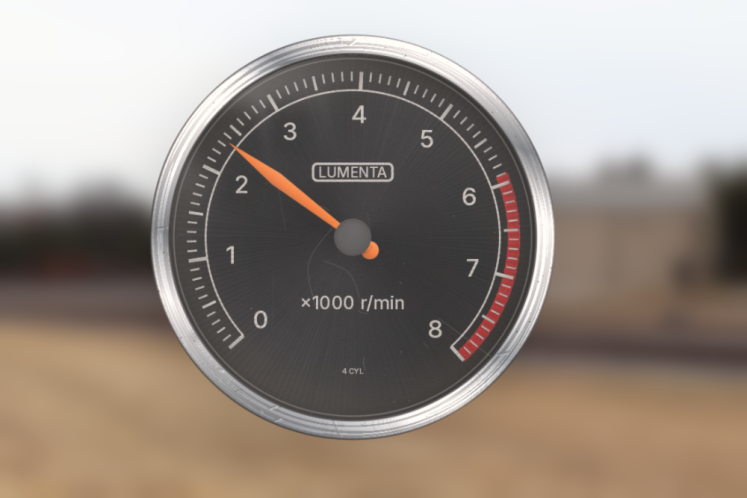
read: 2350 rpm
